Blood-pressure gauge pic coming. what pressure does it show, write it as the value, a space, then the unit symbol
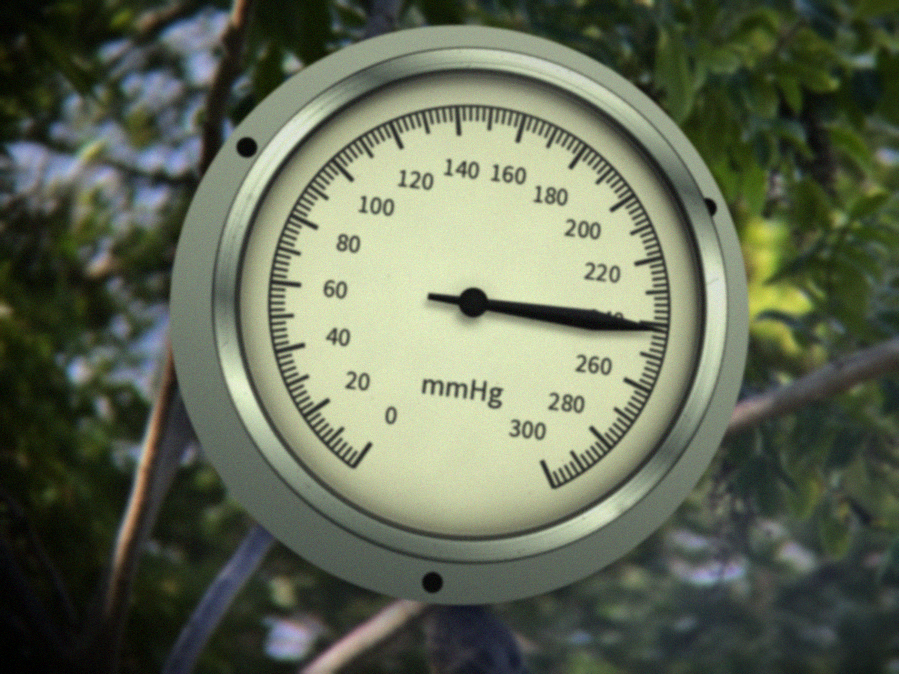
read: 242 mmHg
